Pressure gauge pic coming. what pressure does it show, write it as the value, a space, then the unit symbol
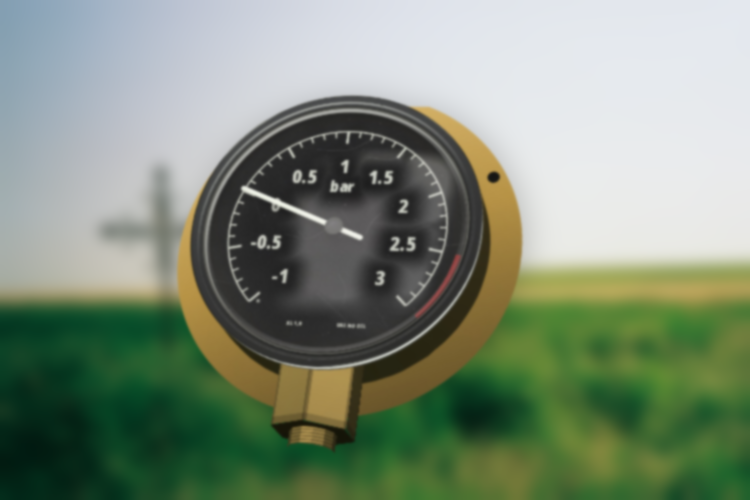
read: 0 bar
